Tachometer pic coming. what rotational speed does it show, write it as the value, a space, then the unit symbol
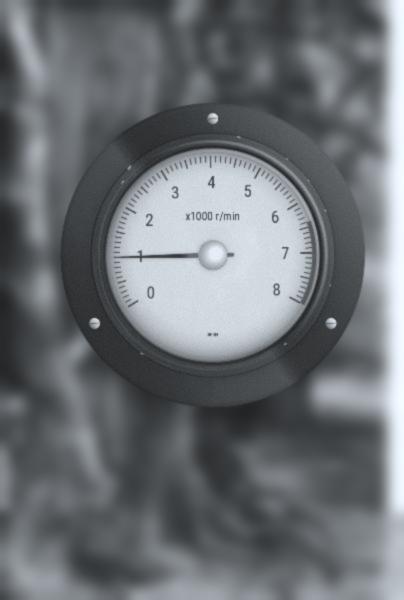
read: 1000 rpm
